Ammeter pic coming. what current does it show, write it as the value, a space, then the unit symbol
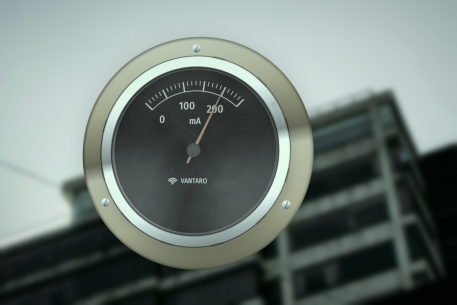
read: 200 mA
